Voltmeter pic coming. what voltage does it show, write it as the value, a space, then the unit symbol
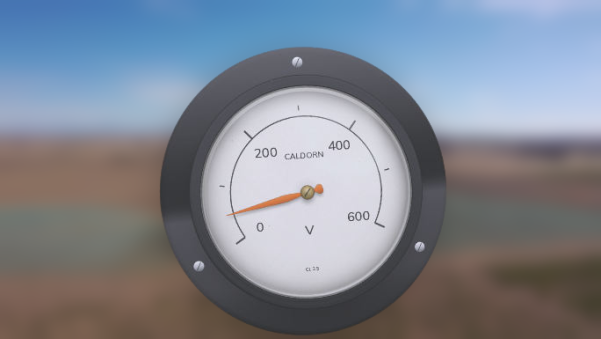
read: 50 V
